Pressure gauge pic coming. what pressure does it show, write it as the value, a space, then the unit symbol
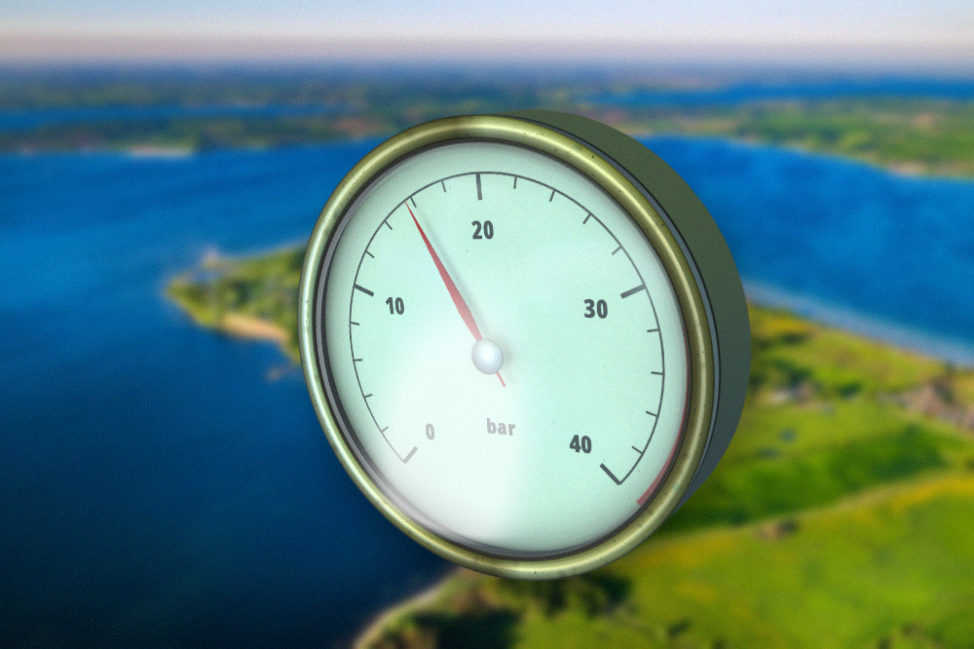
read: 16 bar
